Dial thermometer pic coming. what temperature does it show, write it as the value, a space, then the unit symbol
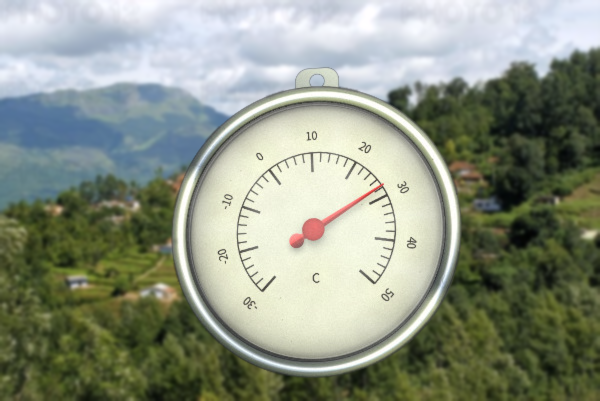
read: 28 °C
